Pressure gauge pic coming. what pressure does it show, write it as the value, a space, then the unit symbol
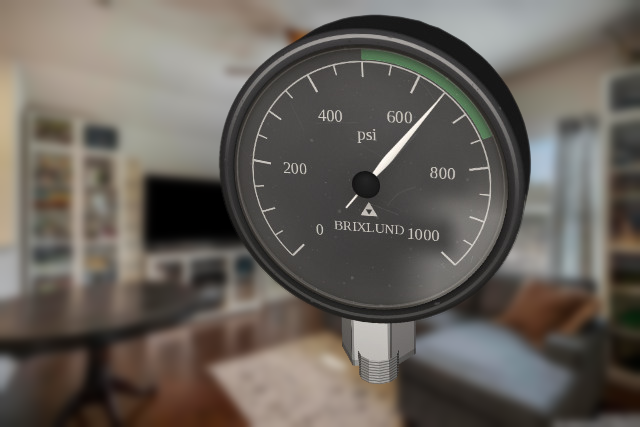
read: 650 psi
